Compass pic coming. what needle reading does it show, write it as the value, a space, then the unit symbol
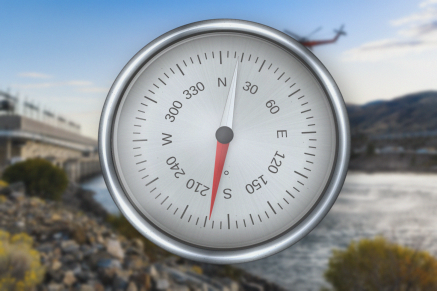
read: 192.5 °
